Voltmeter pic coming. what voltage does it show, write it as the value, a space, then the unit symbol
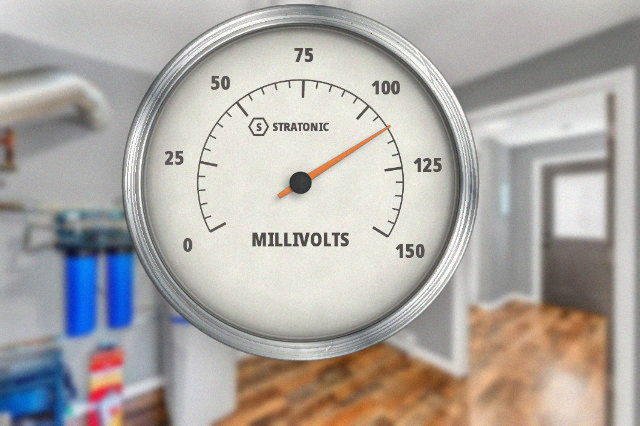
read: 110 mV
